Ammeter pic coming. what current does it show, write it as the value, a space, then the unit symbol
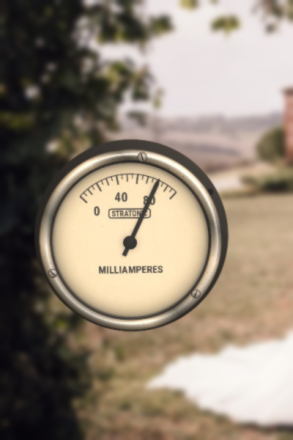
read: 80 mA
